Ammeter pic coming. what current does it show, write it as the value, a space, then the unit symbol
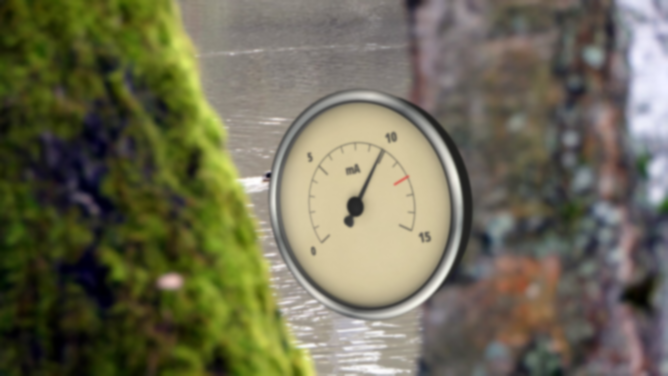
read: 10 mA
